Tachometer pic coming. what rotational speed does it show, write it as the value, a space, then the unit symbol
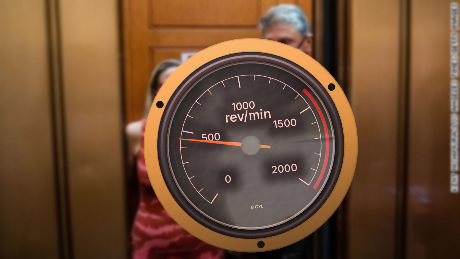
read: 450 rpm
